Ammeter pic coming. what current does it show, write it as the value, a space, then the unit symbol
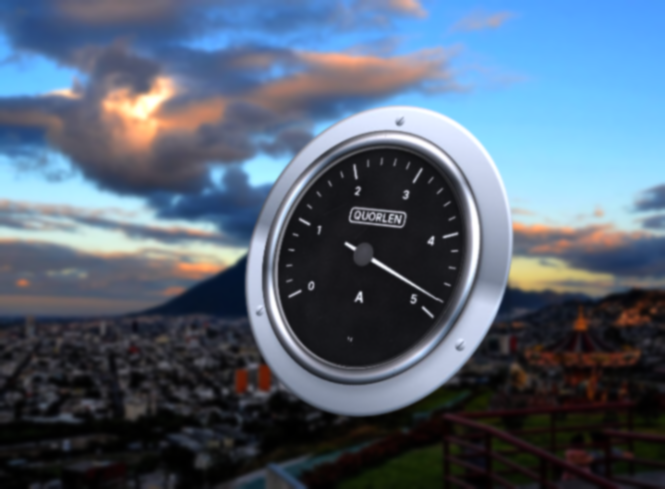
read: 4.8 A
